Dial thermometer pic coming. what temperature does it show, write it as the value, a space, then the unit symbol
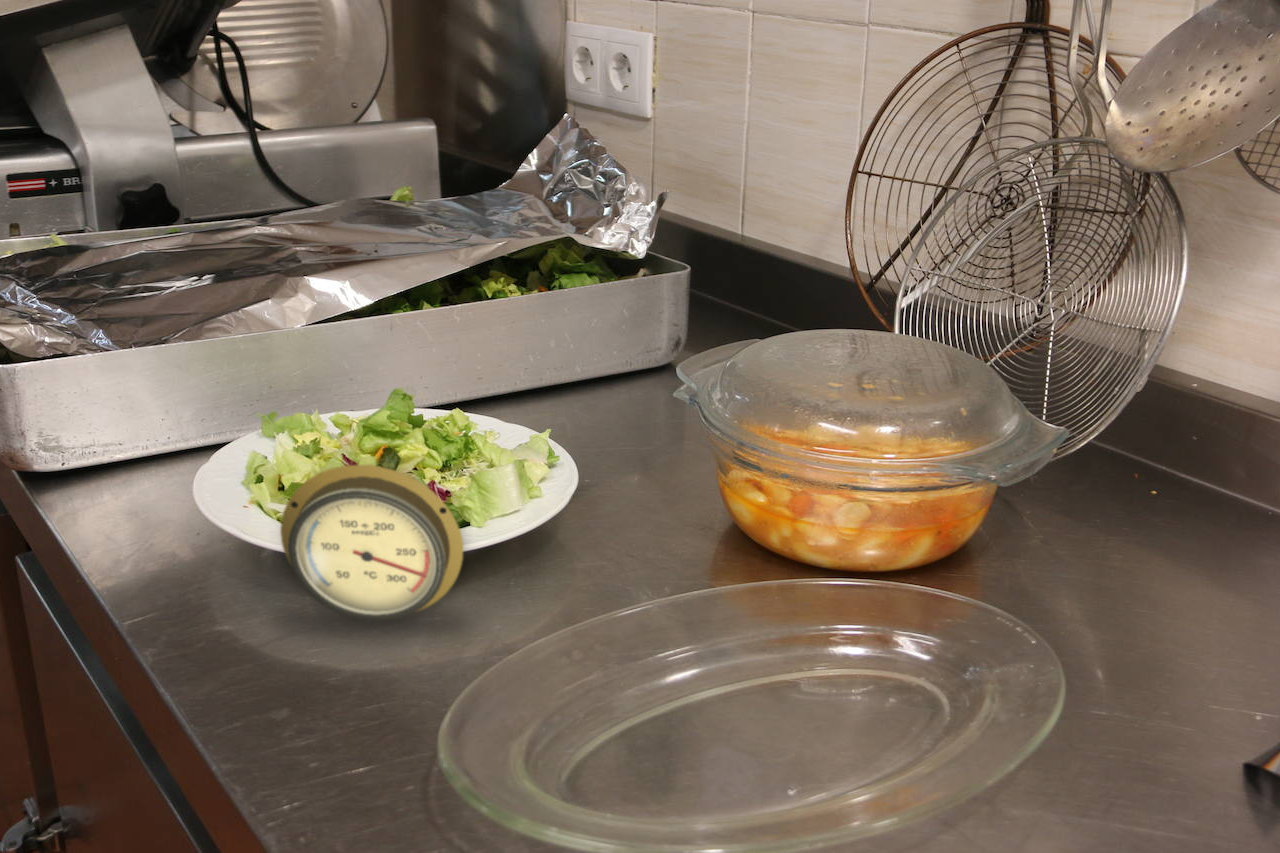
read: 275 °C
